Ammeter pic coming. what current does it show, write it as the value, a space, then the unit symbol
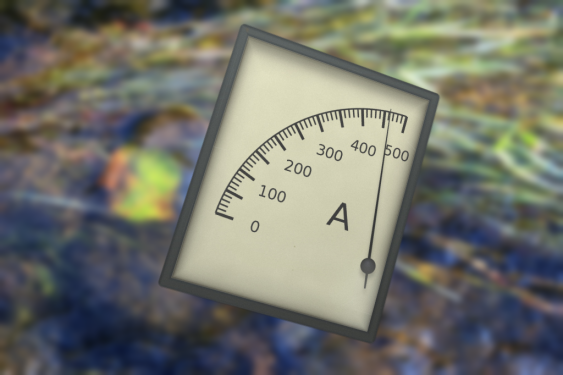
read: 460 A
